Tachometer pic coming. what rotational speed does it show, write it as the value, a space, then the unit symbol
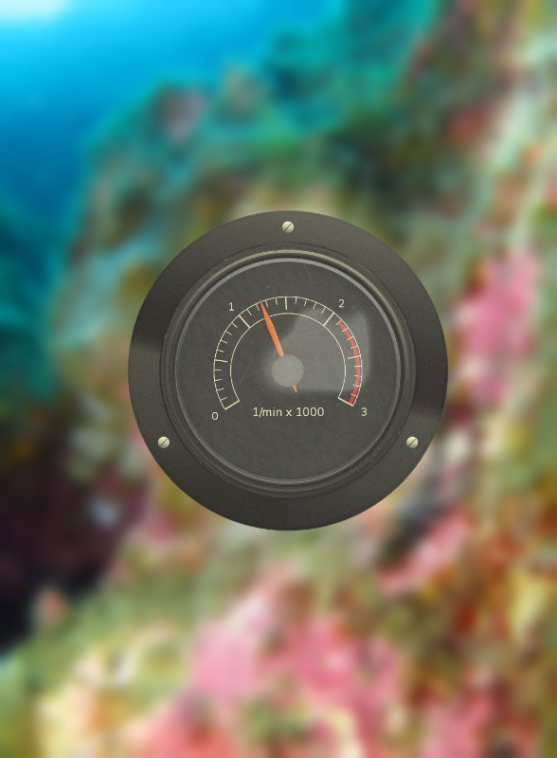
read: 1250 rpm
